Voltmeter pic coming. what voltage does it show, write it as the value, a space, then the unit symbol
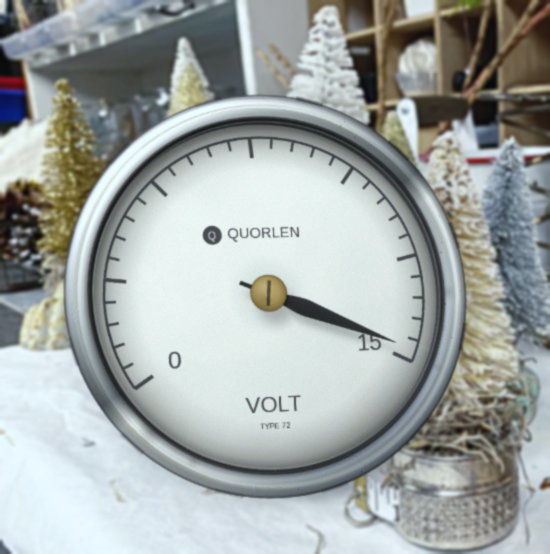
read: 14.75 V
